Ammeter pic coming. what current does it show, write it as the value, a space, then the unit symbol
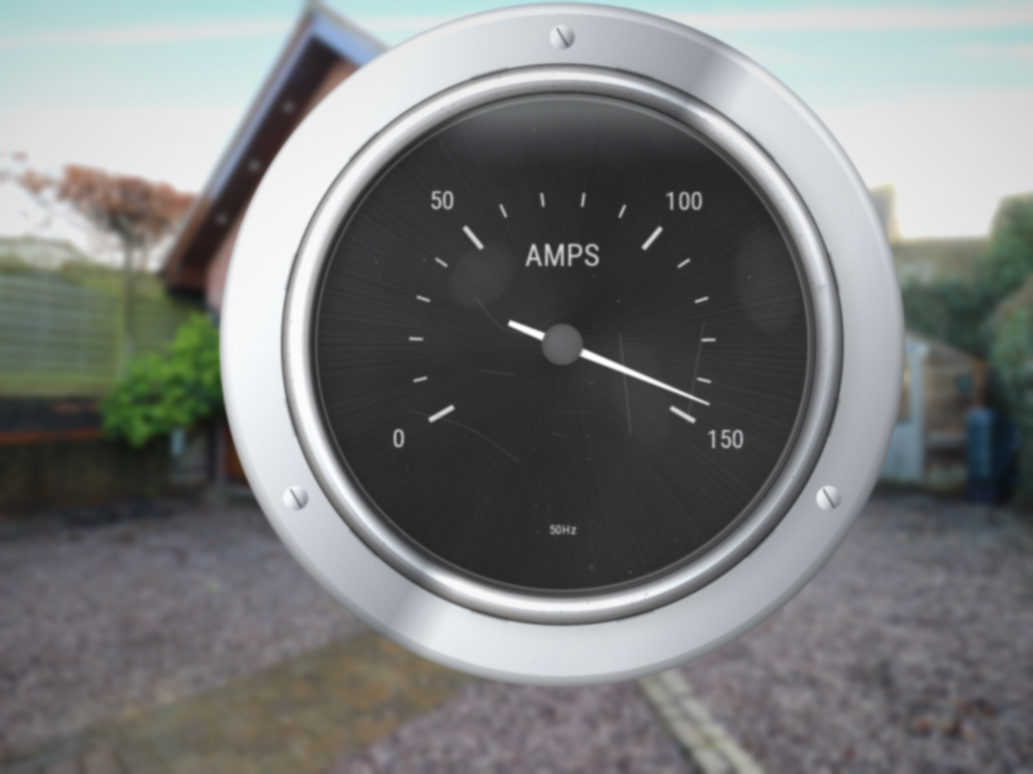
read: 145 A
